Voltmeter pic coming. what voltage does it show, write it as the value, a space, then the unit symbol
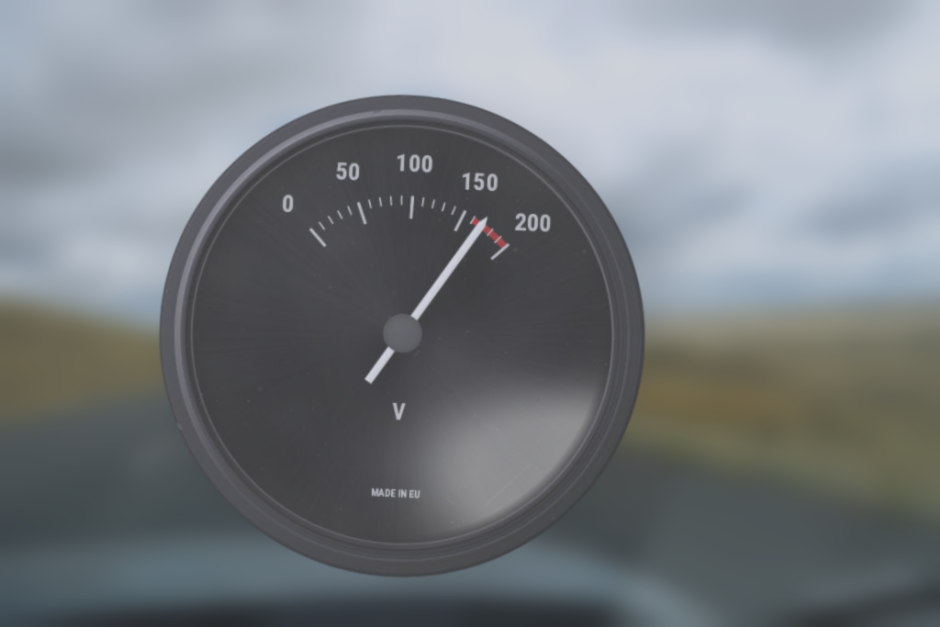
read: 170 V
